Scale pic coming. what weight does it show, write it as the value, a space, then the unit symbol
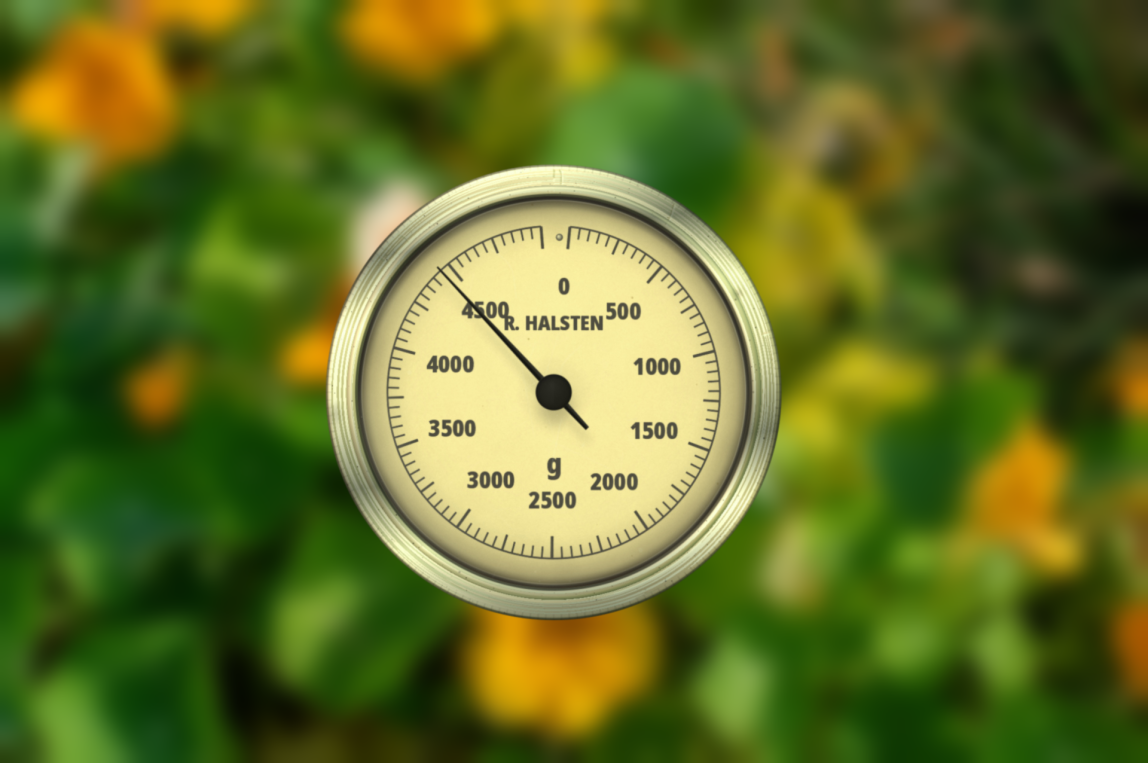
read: 4450 g
